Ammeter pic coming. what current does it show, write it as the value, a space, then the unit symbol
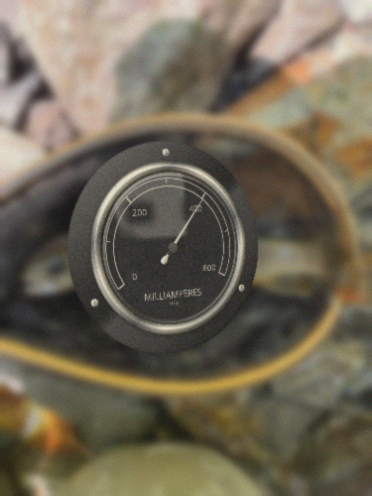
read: 400 mA
